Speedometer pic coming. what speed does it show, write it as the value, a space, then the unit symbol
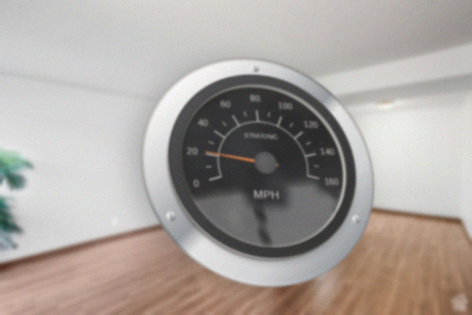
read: 20 mph
